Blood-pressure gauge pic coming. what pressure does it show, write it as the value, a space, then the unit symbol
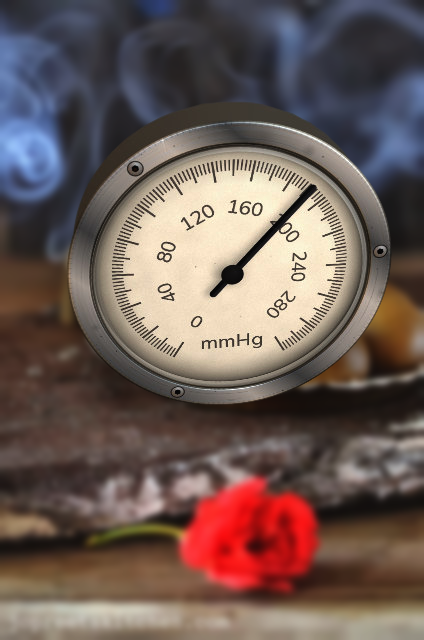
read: 190 mmHg
